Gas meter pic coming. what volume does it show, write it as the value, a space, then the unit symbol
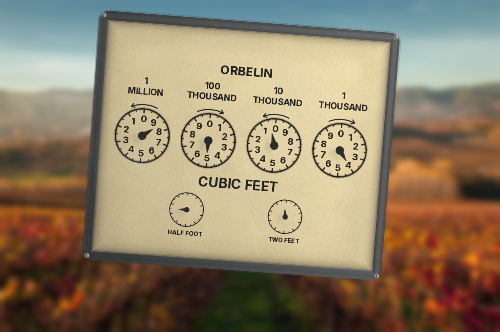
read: 850400 ft³
